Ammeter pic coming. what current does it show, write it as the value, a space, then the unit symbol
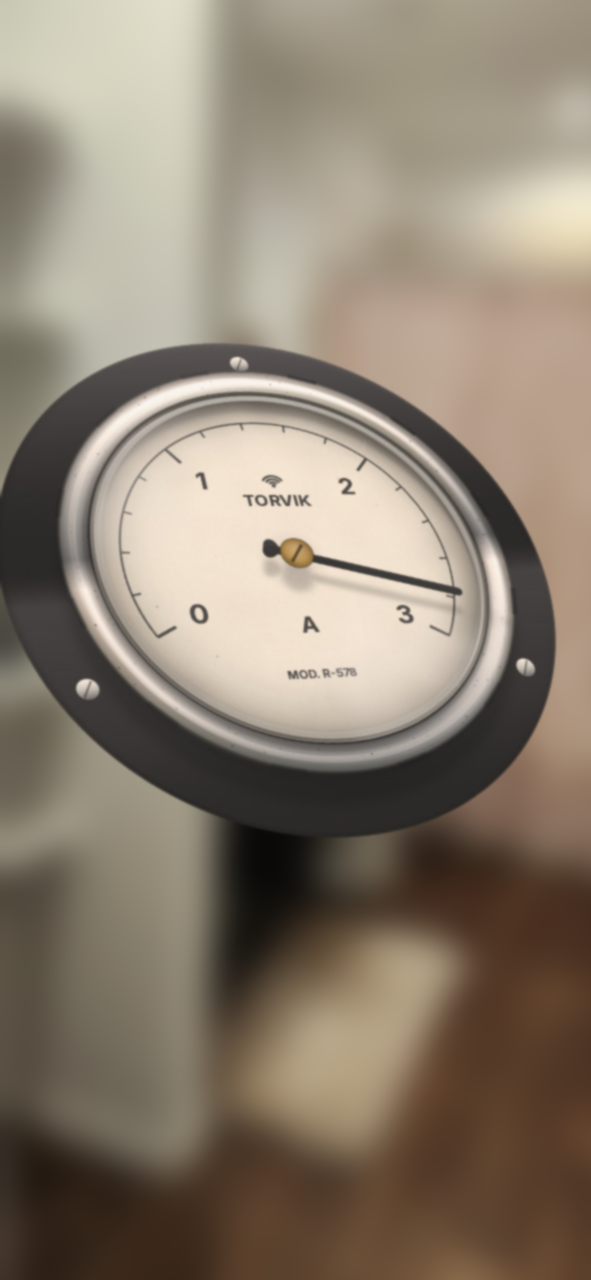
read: 2.8 A
